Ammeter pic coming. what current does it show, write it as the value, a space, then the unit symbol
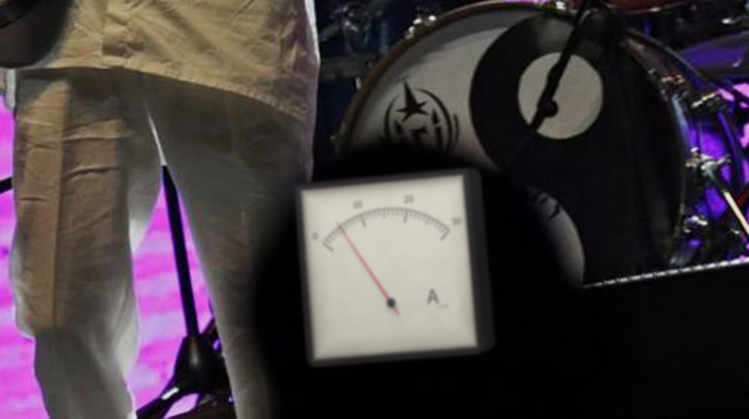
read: 5 A
